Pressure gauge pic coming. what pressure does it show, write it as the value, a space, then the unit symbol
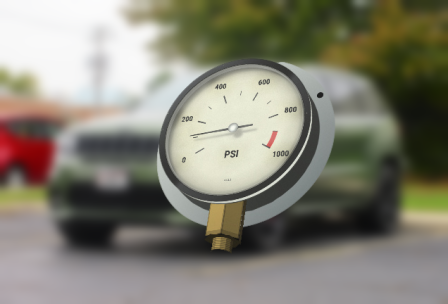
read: 100 psi
